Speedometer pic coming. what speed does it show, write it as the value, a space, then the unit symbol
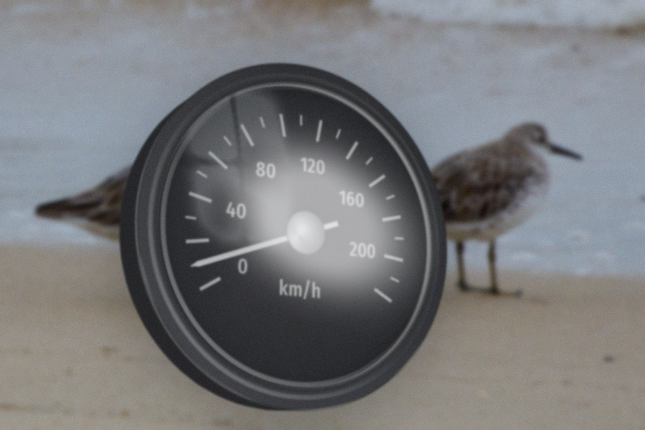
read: 10 km/h
